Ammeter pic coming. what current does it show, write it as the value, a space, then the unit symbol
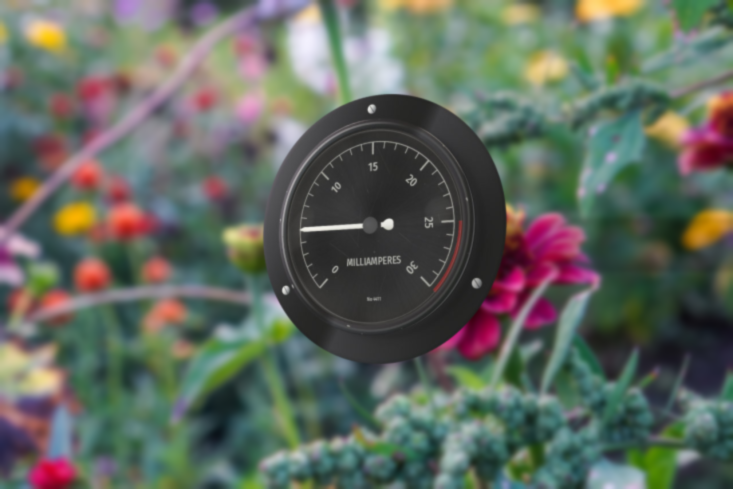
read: 5 mA
